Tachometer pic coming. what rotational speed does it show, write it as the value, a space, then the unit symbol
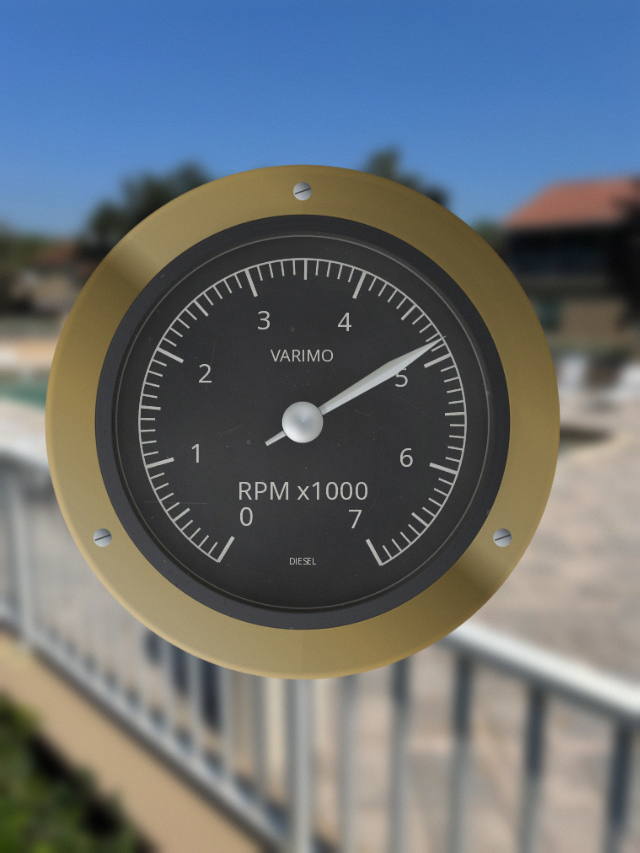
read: 4850 rpm
